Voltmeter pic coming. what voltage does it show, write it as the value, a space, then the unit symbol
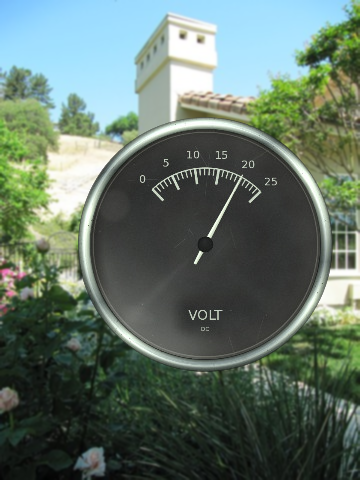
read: 20 V
